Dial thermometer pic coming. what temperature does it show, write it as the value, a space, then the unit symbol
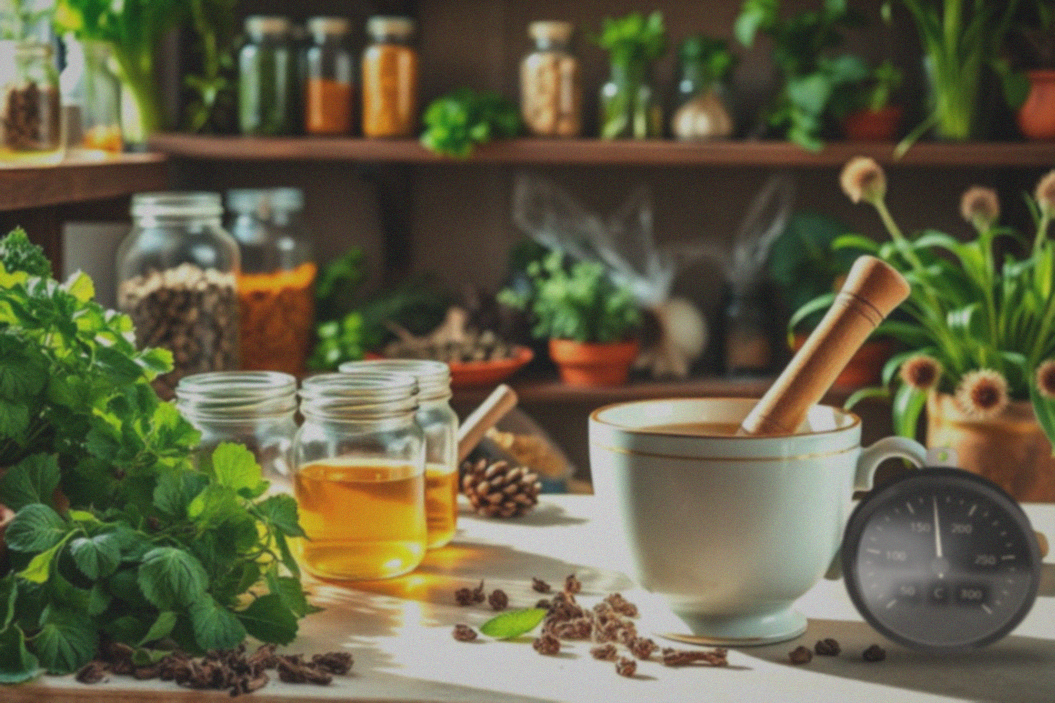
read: 170 °C
